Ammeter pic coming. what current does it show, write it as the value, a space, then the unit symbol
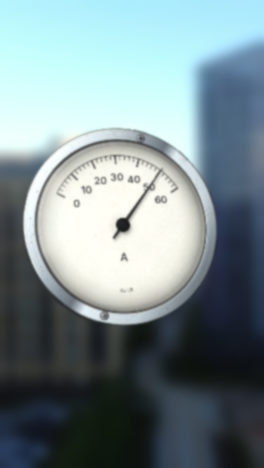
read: 50 A
